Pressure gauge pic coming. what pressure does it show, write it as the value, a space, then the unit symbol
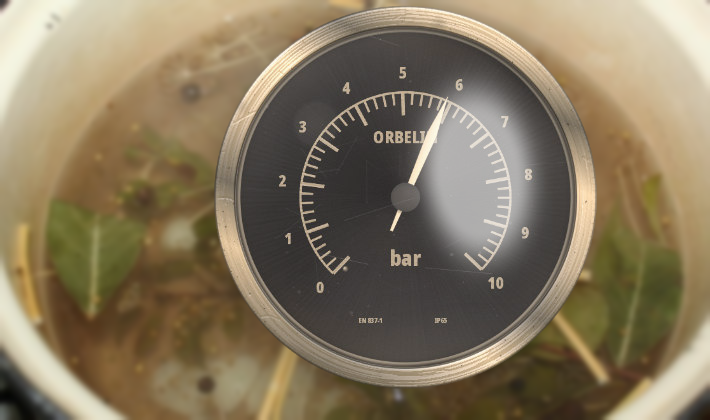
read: 5.9 bar
